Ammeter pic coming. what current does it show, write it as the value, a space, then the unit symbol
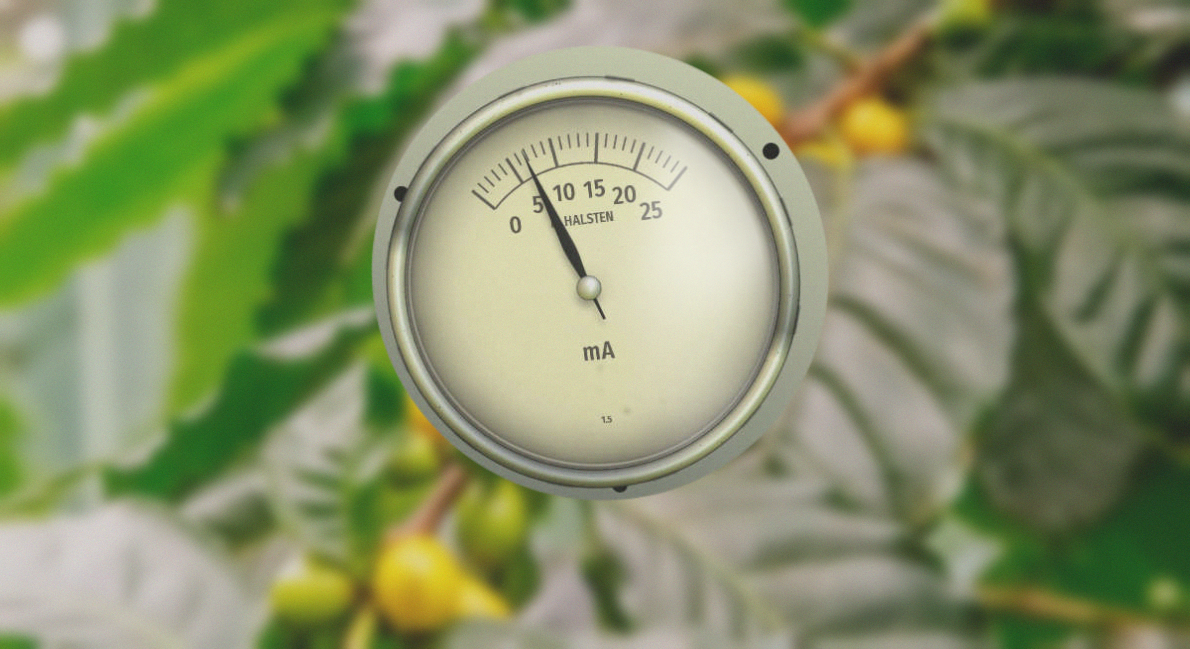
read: 7 mA
